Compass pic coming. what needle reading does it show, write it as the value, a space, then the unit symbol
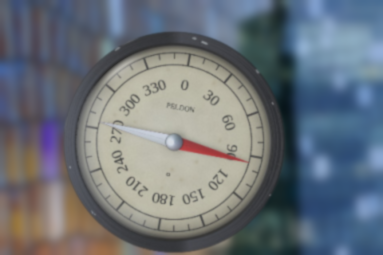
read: 95 °
